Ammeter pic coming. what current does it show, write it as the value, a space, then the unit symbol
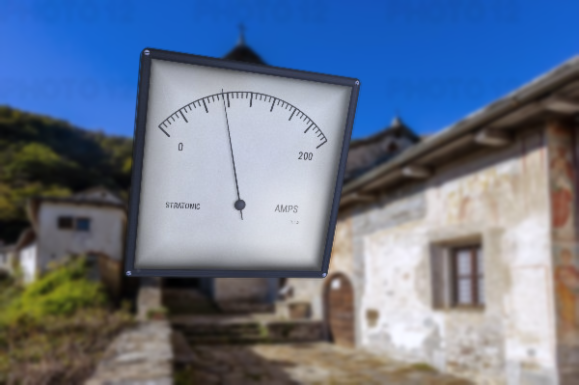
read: 70 A
